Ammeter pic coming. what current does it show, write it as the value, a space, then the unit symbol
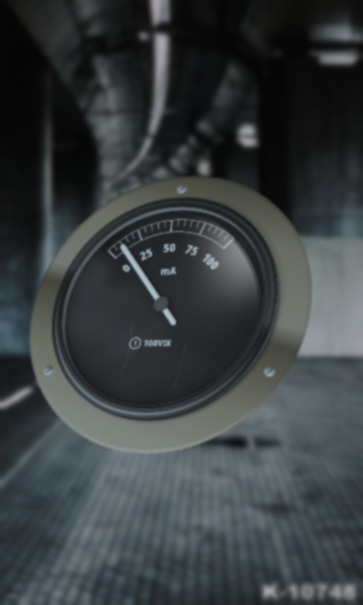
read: 10 mA
